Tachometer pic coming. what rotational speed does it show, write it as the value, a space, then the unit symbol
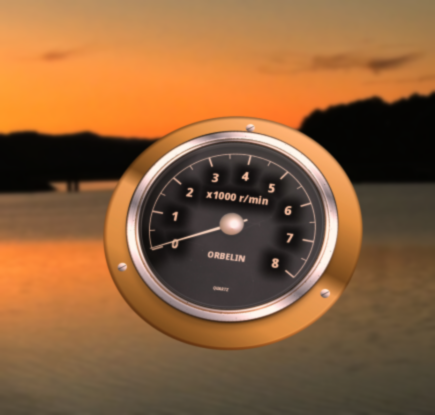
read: 0 rpm
